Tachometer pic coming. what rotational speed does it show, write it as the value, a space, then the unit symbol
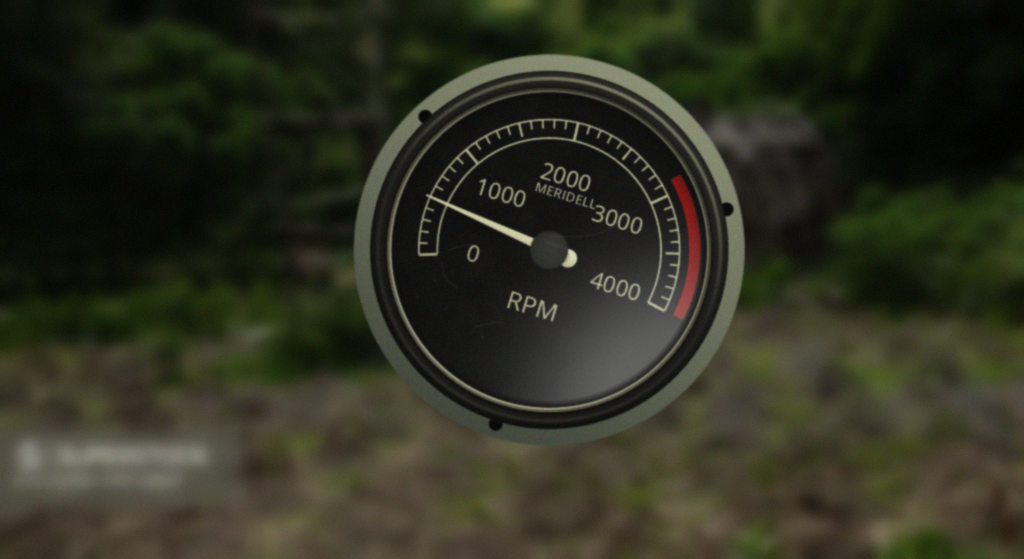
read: 500 rpm
